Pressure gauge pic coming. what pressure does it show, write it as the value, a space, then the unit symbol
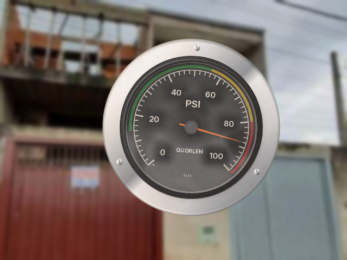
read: 88 psi
